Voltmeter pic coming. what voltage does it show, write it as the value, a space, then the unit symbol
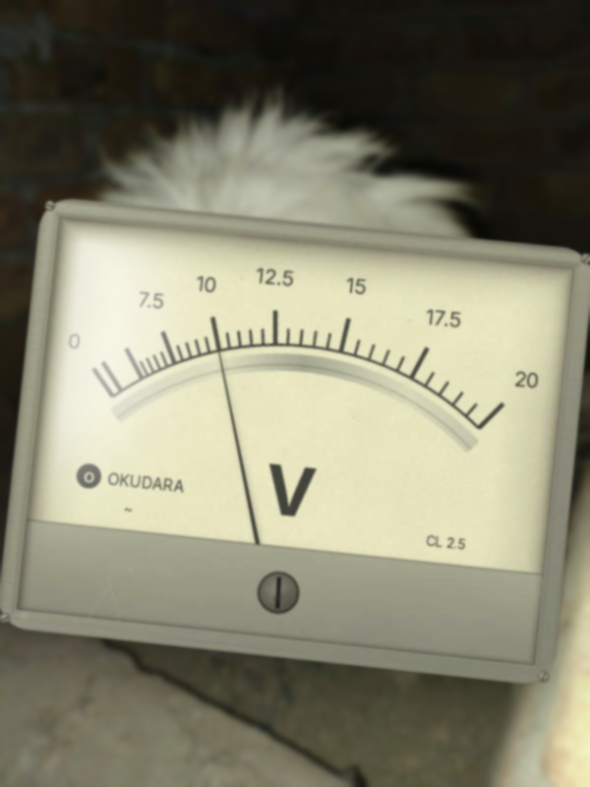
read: 10 V
